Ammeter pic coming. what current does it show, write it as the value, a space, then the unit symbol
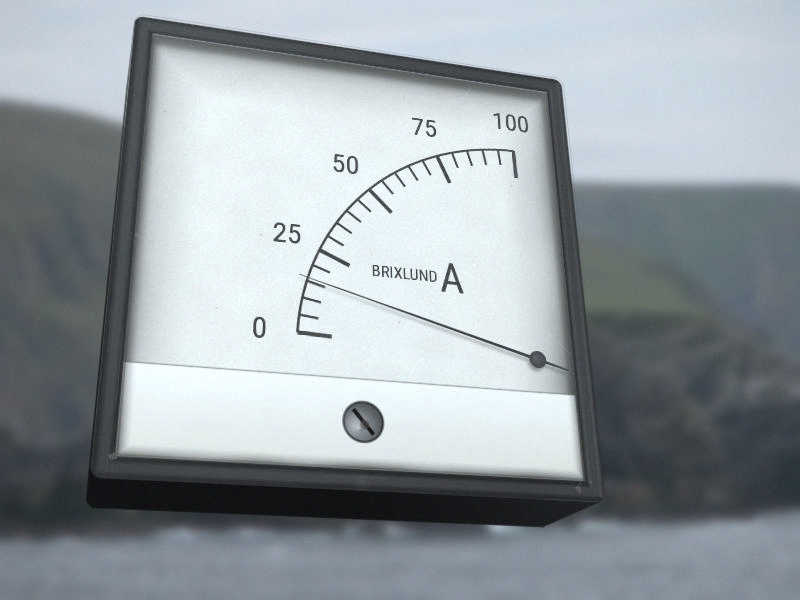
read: 15 A
